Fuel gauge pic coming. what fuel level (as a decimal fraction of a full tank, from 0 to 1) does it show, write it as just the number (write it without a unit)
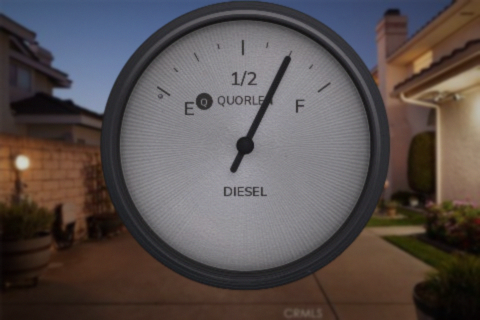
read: 0.75
